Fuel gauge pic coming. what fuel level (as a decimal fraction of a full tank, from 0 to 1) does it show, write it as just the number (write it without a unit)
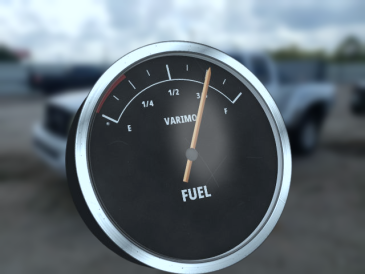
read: 0.75
